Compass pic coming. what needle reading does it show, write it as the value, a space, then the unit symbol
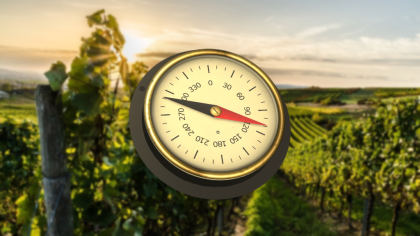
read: 110 °
